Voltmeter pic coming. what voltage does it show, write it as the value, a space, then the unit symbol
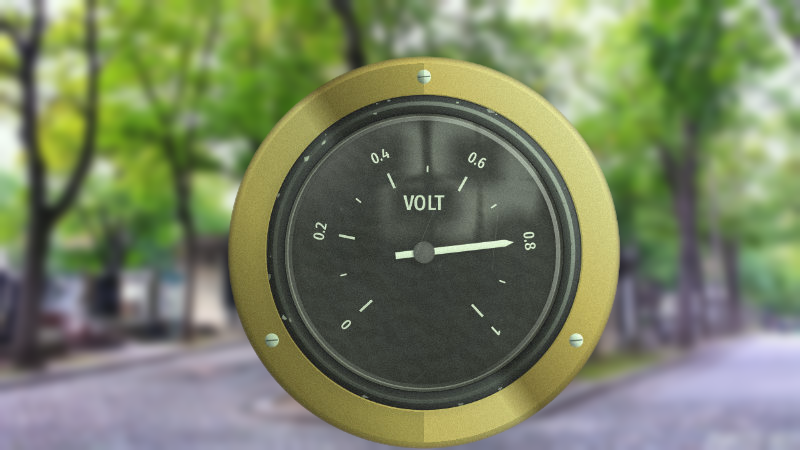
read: 0.8 V
